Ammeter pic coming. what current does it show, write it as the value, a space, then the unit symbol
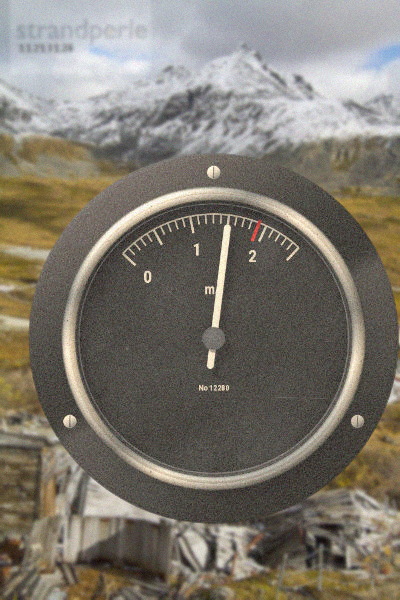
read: 1.5 mA
